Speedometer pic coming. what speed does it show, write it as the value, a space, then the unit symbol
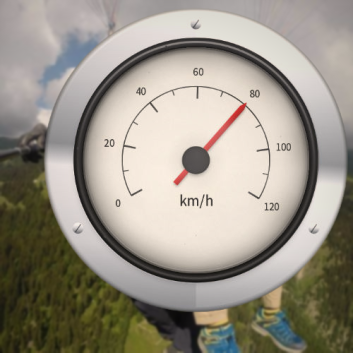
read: 80 km/h
